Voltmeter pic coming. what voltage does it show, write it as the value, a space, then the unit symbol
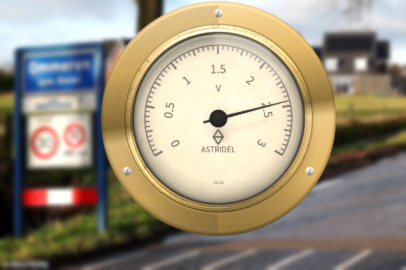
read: 2.45 V
